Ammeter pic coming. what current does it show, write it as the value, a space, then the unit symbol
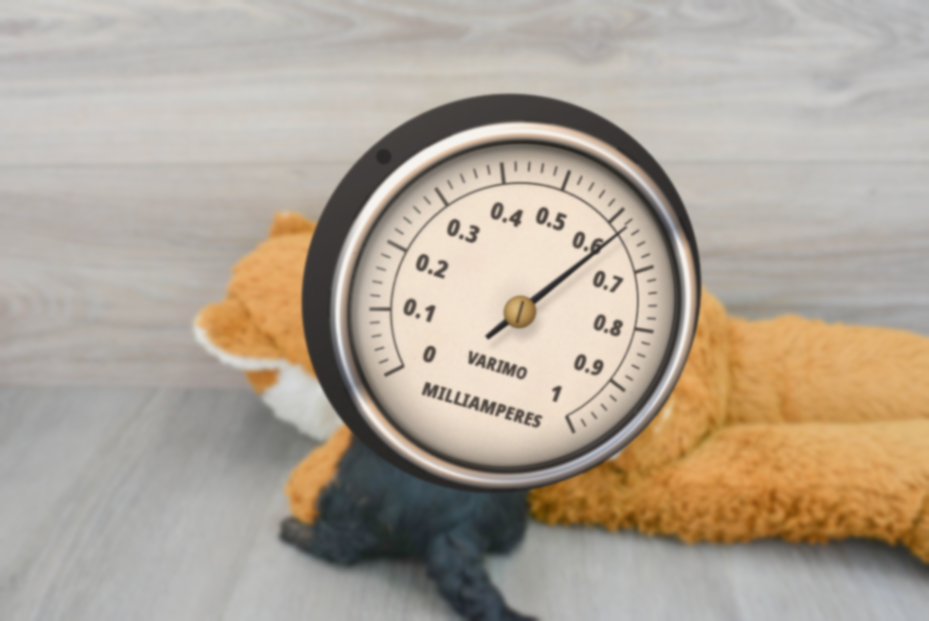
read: 0.62 mA
